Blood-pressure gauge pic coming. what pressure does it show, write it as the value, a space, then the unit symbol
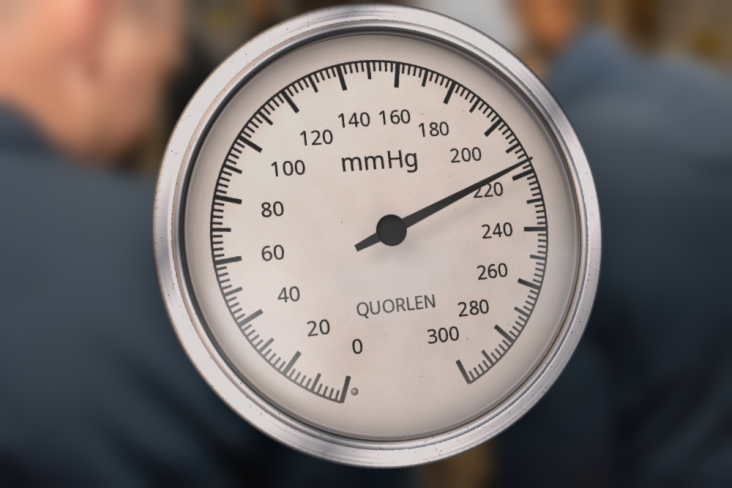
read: 216 mmHg
